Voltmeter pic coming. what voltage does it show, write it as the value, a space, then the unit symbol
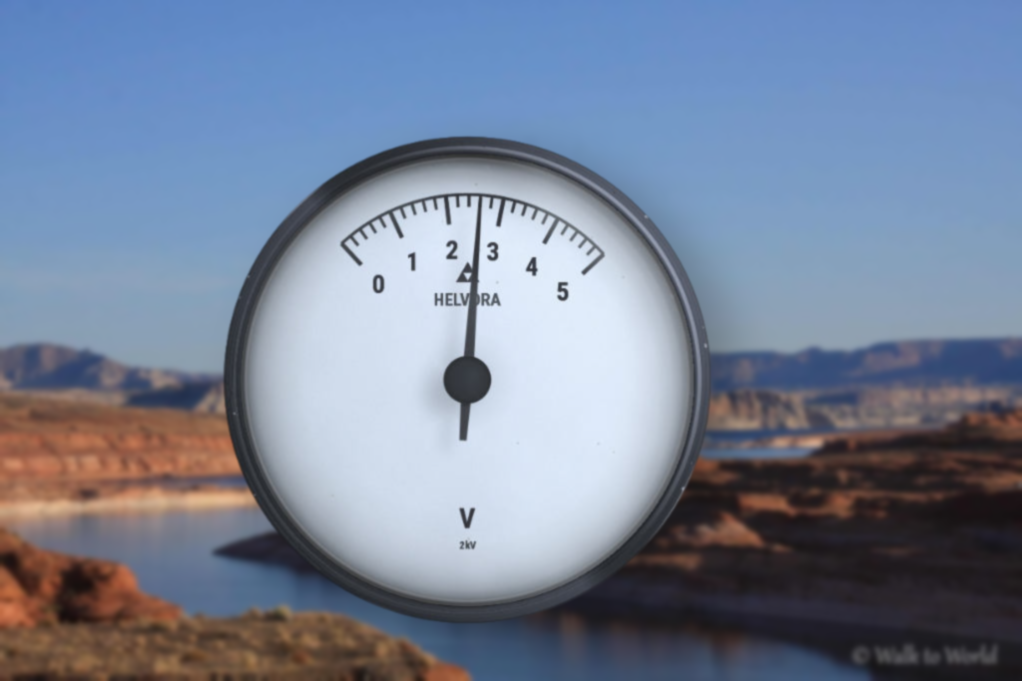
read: 2.6 V
